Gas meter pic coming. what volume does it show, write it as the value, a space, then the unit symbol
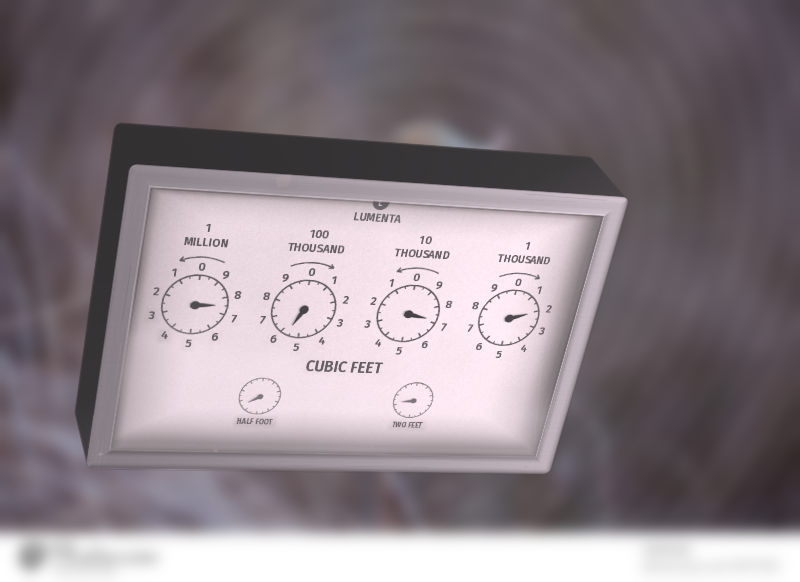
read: 757200 ft³
